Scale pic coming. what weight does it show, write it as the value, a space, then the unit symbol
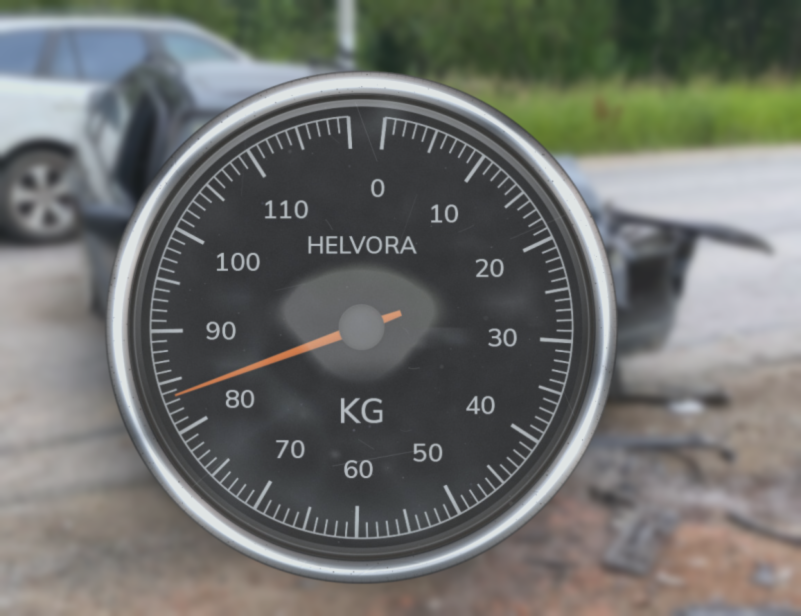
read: 83.5 kg
